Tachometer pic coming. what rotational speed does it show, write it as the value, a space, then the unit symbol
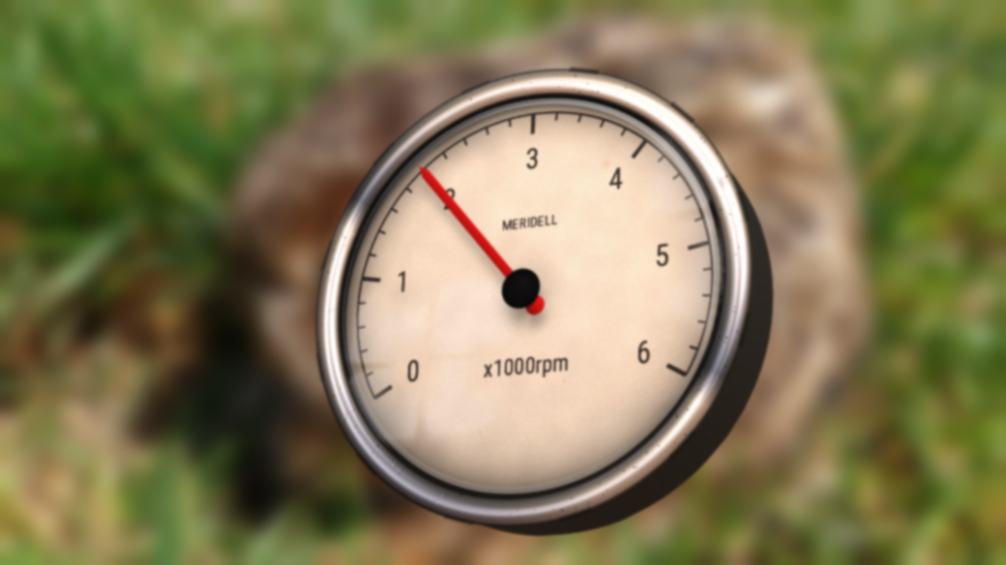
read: 2000 rpm
